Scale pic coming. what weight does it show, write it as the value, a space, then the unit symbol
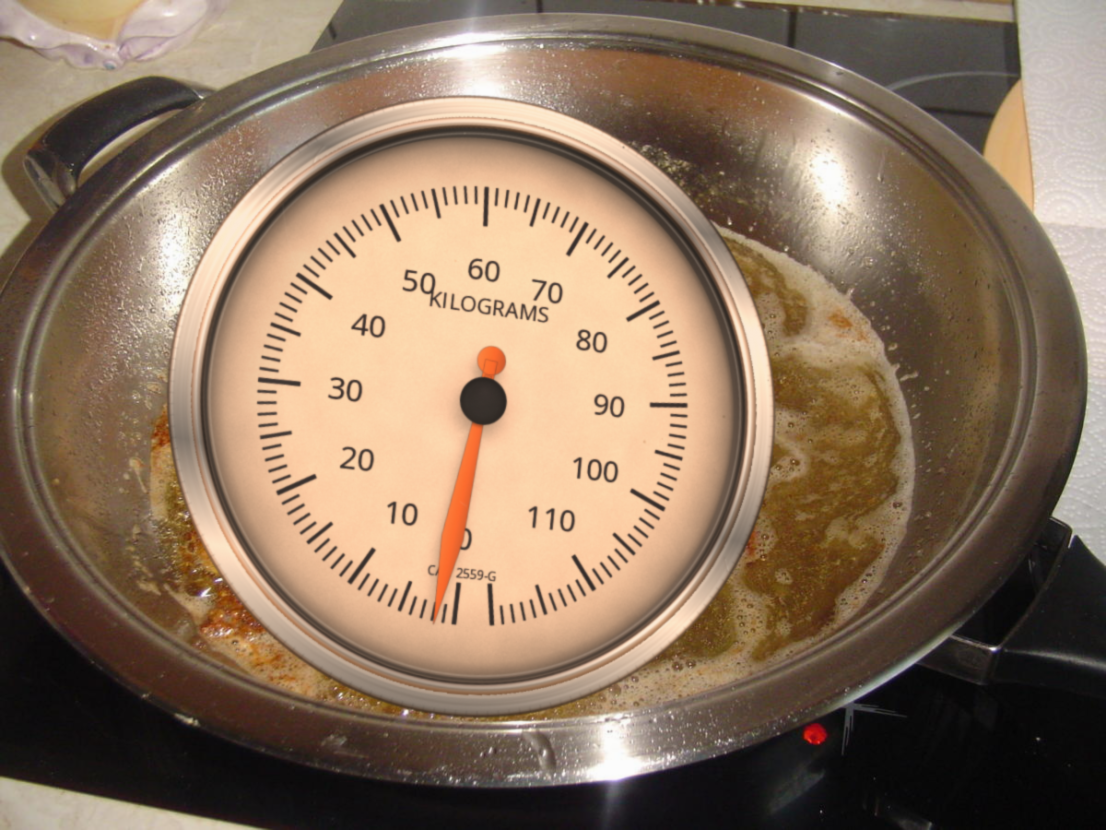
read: 2 kg
